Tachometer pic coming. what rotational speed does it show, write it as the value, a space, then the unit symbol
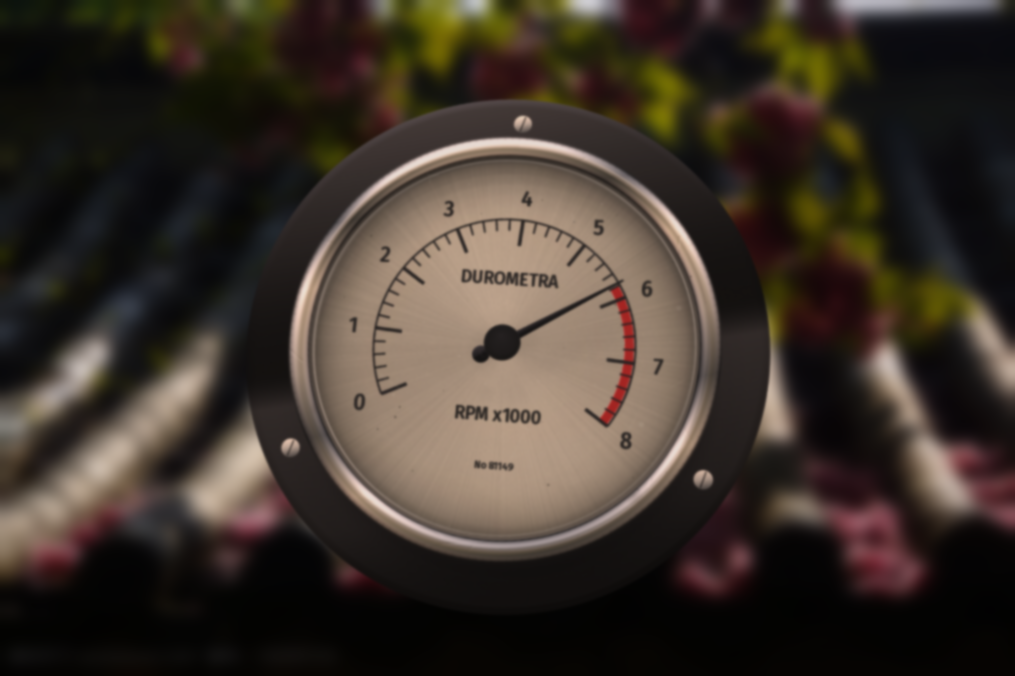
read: 5800 rpm
